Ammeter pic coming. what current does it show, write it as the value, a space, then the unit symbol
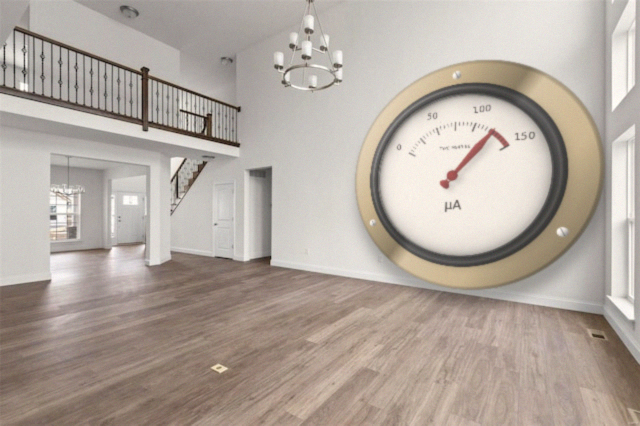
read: 125 µA
